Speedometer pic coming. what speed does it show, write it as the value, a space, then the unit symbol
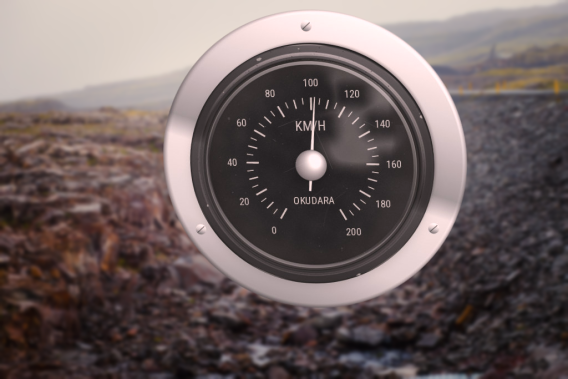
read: 102.5 km/h
